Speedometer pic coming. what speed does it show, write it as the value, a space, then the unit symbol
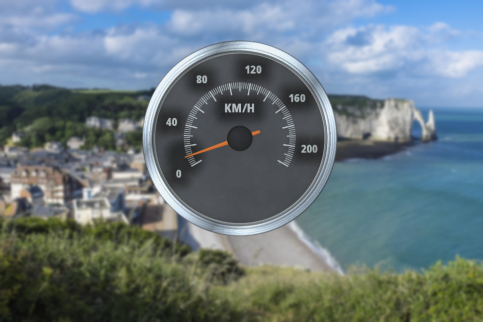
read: 10 km/h
